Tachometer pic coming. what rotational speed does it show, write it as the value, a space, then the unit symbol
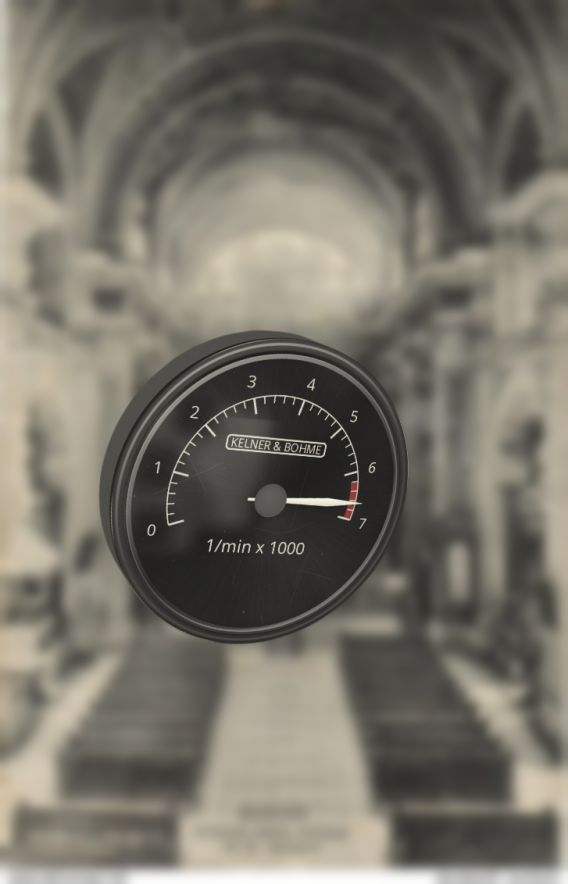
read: 6600 rpm
